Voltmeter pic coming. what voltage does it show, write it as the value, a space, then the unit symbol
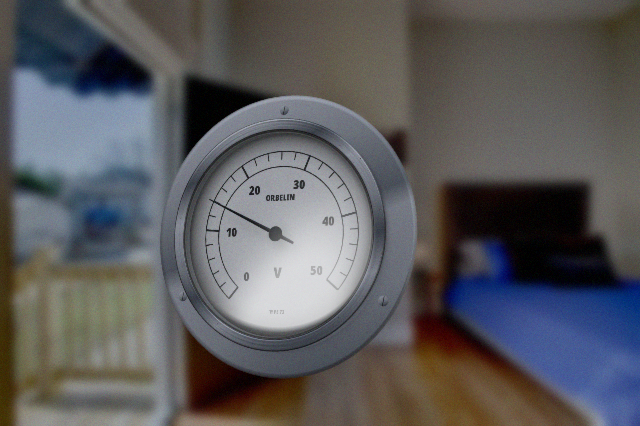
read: 14 V
